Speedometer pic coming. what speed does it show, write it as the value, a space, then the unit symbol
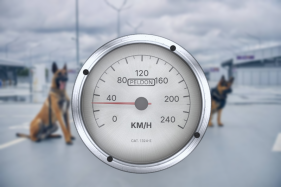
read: 30 km/h
